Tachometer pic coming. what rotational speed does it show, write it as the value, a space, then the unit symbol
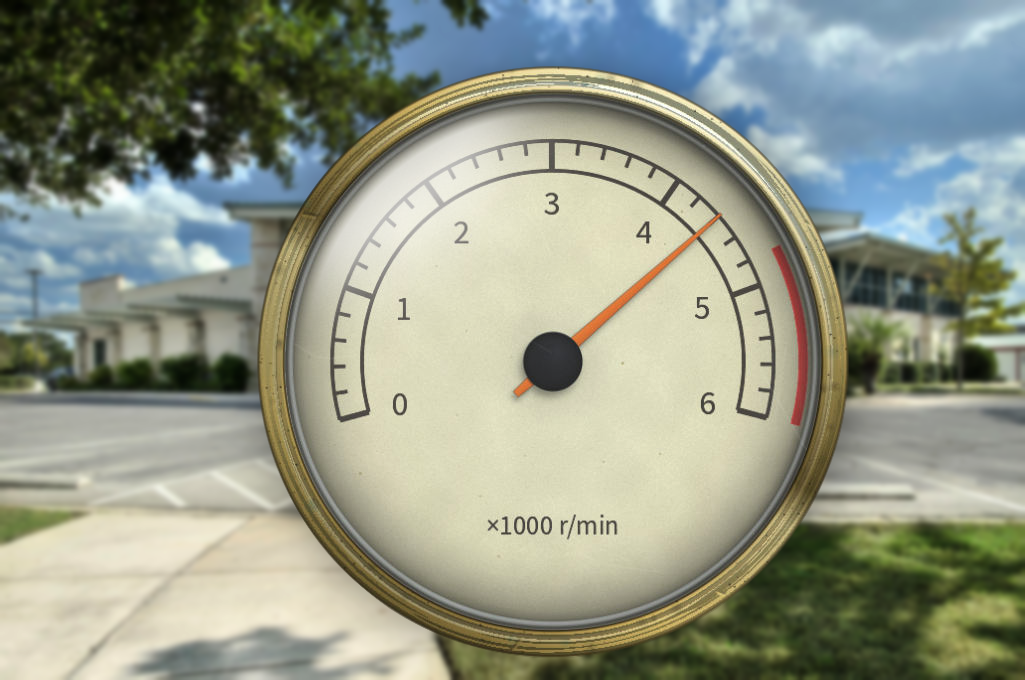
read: 4400 rpm
